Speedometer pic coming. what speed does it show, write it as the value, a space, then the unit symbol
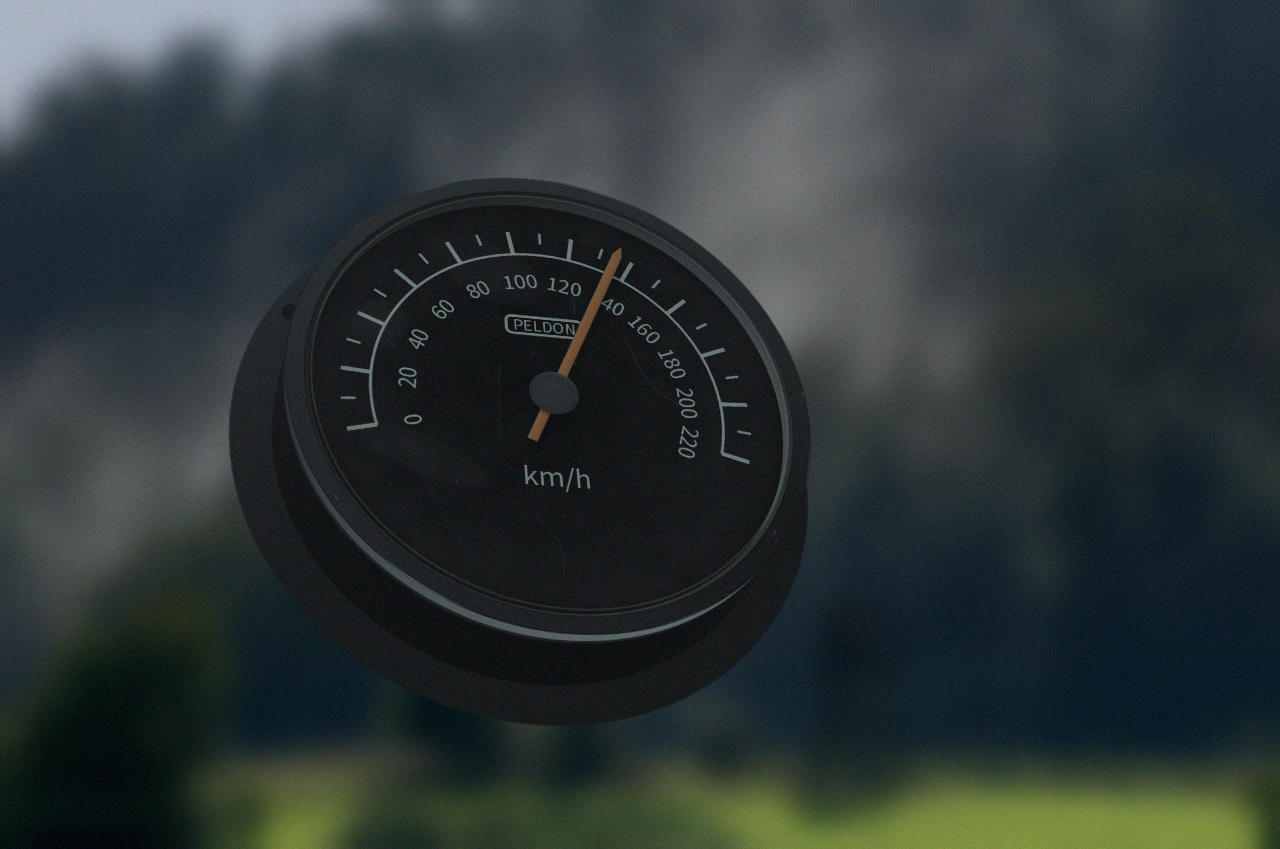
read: 135 km/h
